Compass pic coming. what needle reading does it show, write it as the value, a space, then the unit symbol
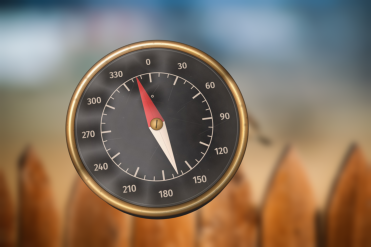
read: 345 °
